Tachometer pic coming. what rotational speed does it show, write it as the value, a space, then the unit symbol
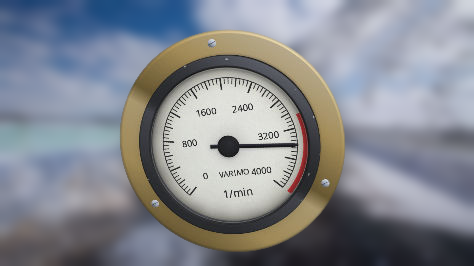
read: 3400 rpm
